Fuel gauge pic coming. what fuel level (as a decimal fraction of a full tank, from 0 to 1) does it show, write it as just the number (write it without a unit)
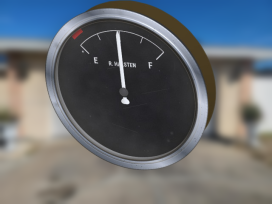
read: 0.5
